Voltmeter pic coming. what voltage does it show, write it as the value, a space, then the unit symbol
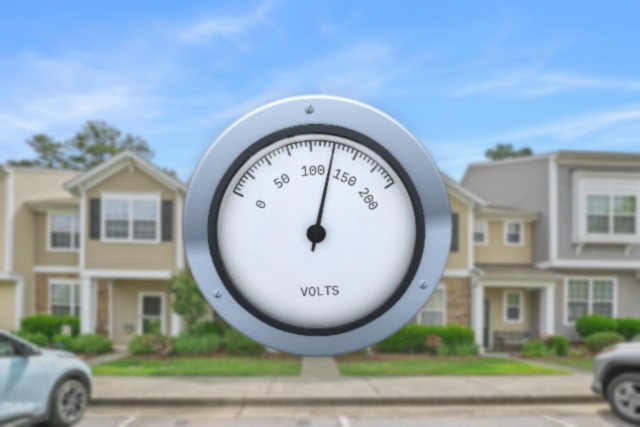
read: 125 V
